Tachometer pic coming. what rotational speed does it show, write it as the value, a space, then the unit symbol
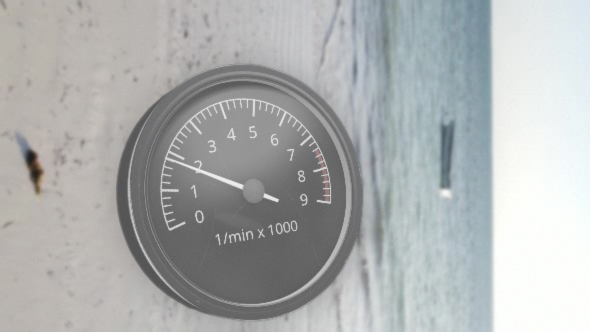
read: 1800 rpm
